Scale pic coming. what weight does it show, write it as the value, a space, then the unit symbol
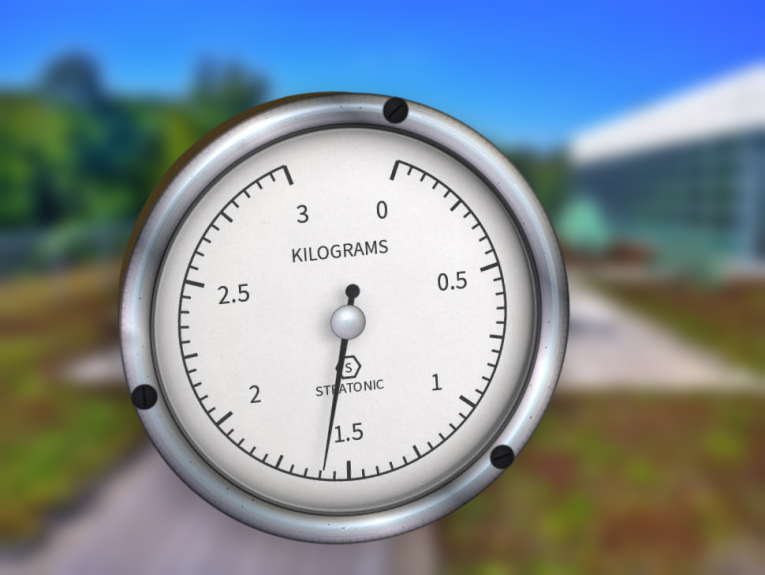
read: 1.6 kg
